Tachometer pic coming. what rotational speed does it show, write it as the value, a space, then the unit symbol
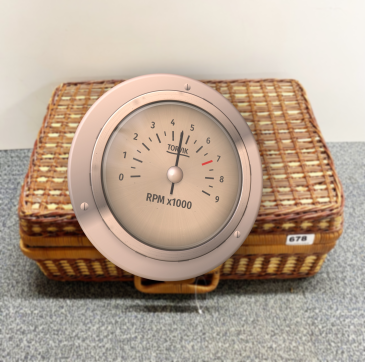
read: 4500 rpm
